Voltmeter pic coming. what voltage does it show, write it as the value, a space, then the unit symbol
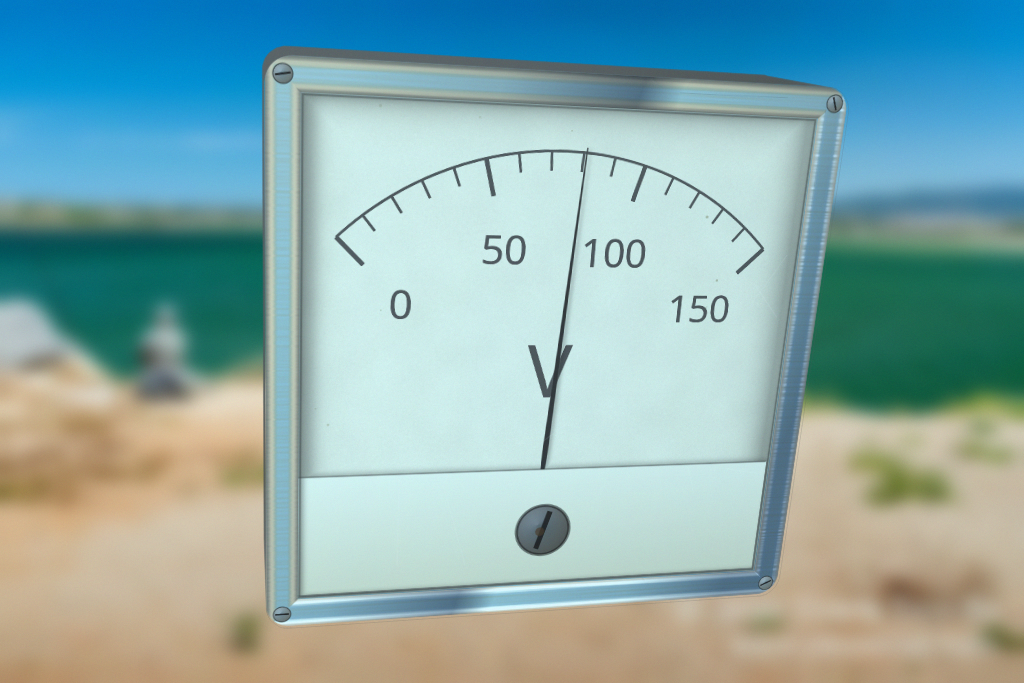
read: 80 V
